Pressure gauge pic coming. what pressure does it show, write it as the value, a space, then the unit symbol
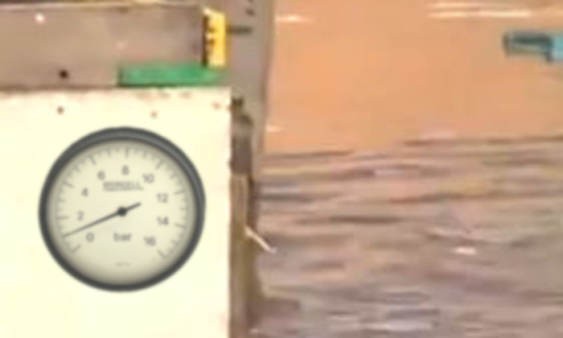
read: 1 bar
